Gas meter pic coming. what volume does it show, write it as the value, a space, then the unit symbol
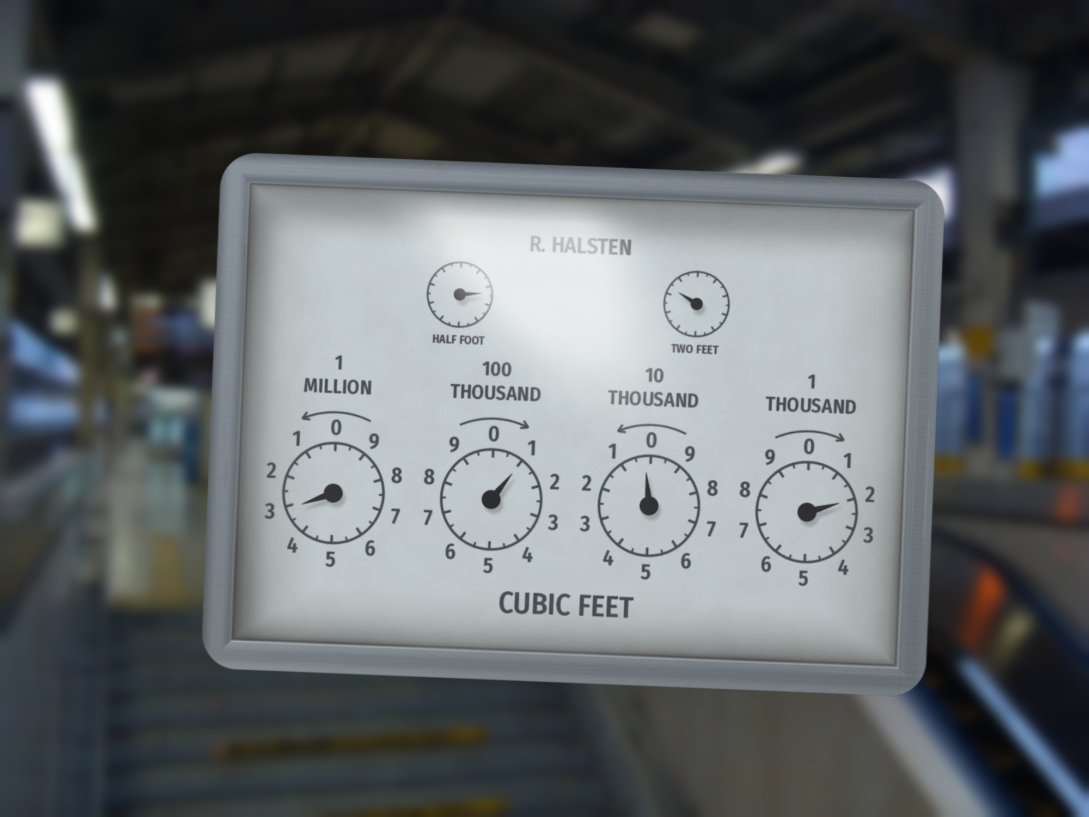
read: 310200 ft³
